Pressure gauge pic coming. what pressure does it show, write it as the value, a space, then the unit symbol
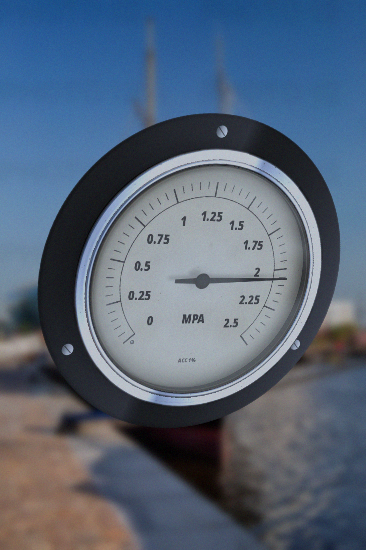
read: 2.05 MPa
